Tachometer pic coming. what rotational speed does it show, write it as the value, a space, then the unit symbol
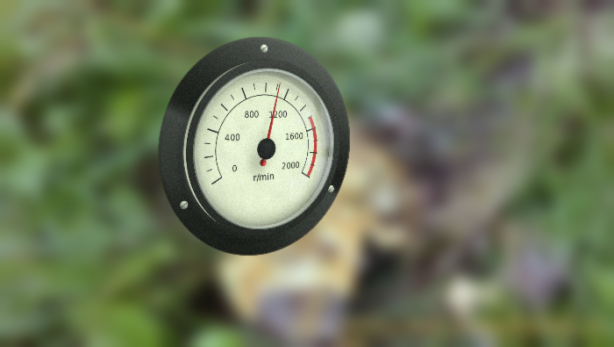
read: 1100 rpm
